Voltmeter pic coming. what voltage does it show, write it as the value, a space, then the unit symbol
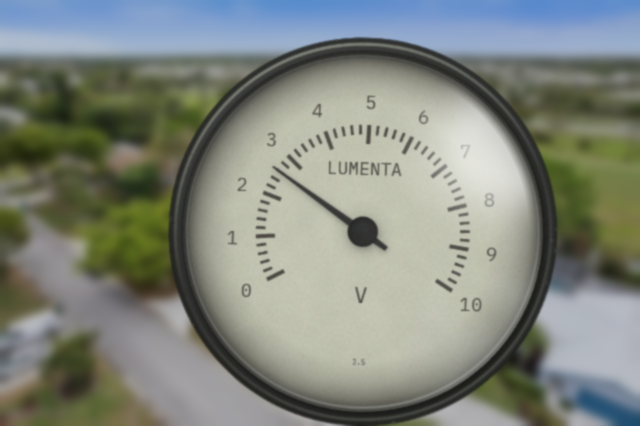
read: 2.6 V
